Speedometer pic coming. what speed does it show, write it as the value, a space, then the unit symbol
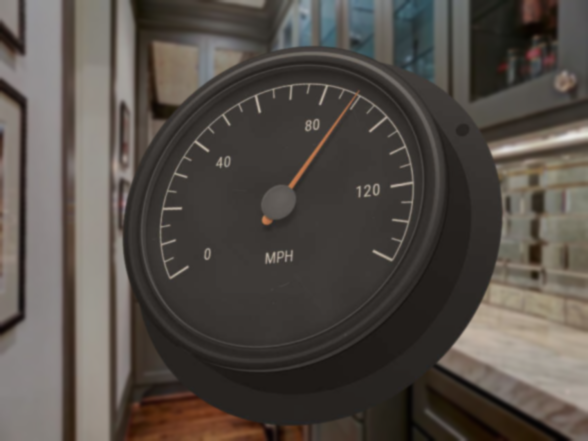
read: 90 mph
